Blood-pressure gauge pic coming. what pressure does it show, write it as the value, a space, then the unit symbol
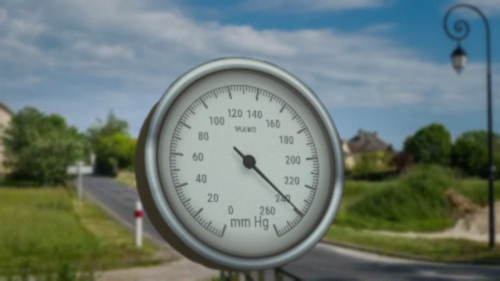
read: 240 mmHg
